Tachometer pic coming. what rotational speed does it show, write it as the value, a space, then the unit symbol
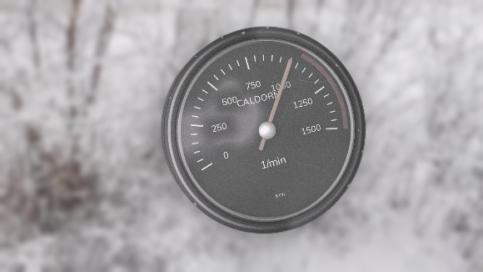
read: 1000 rpm
